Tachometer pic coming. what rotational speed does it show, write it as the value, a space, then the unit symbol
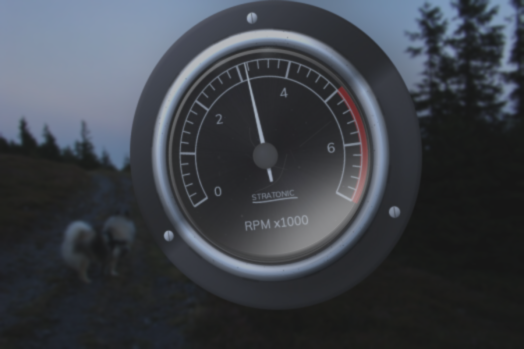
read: 3200 rpm
